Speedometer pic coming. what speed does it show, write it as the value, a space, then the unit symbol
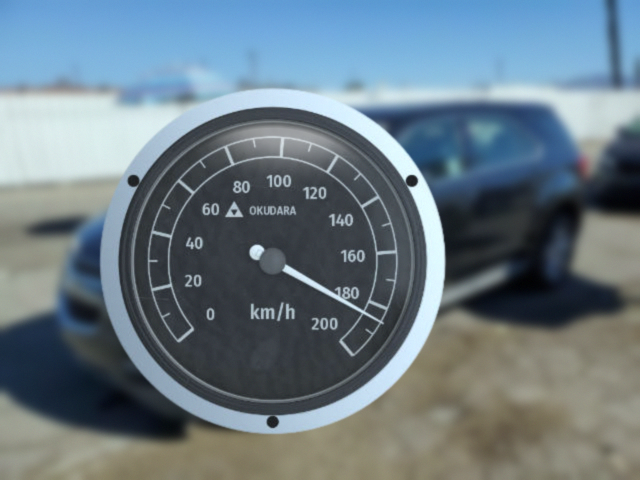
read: 185 km/h
